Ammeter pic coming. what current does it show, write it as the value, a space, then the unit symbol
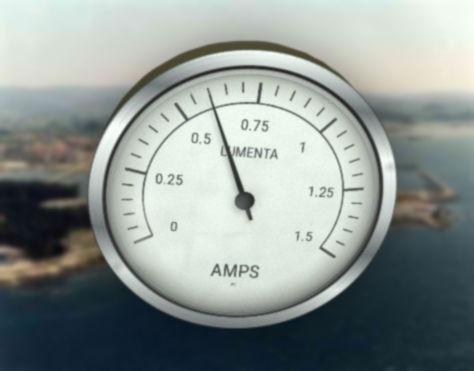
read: 0.6 A
